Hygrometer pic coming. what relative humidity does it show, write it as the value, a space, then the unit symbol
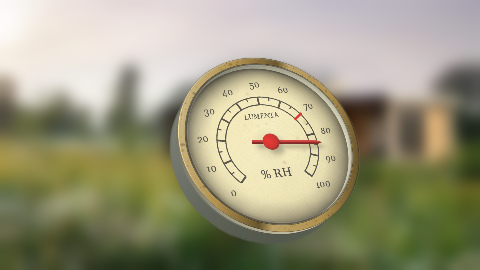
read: 85 %
